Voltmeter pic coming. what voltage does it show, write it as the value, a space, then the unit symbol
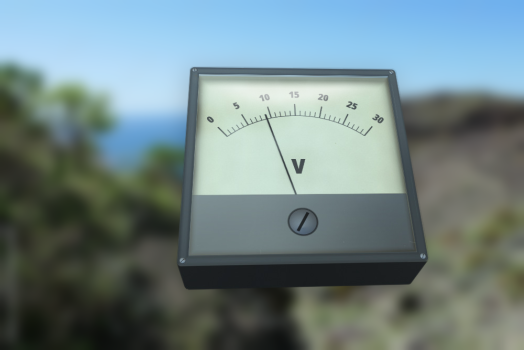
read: 9 V
